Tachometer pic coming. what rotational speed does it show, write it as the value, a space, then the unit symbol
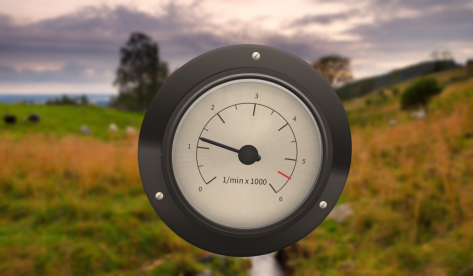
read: 1250 rpm
